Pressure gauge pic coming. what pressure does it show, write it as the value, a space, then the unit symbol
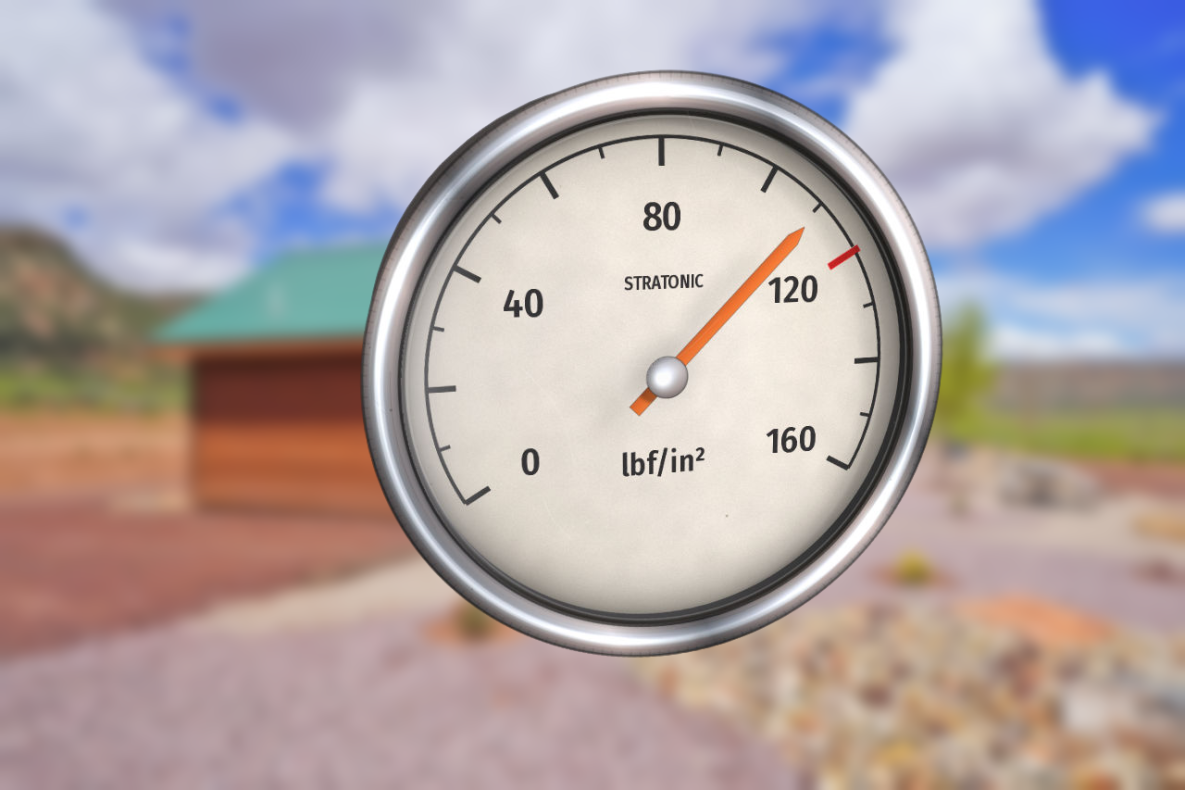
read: 110 psi
